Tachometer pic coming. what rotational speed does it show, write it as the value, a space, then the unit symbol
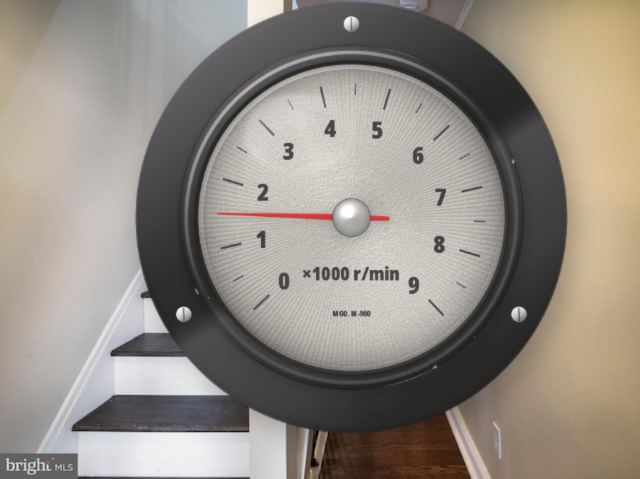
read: 1500 rpm
